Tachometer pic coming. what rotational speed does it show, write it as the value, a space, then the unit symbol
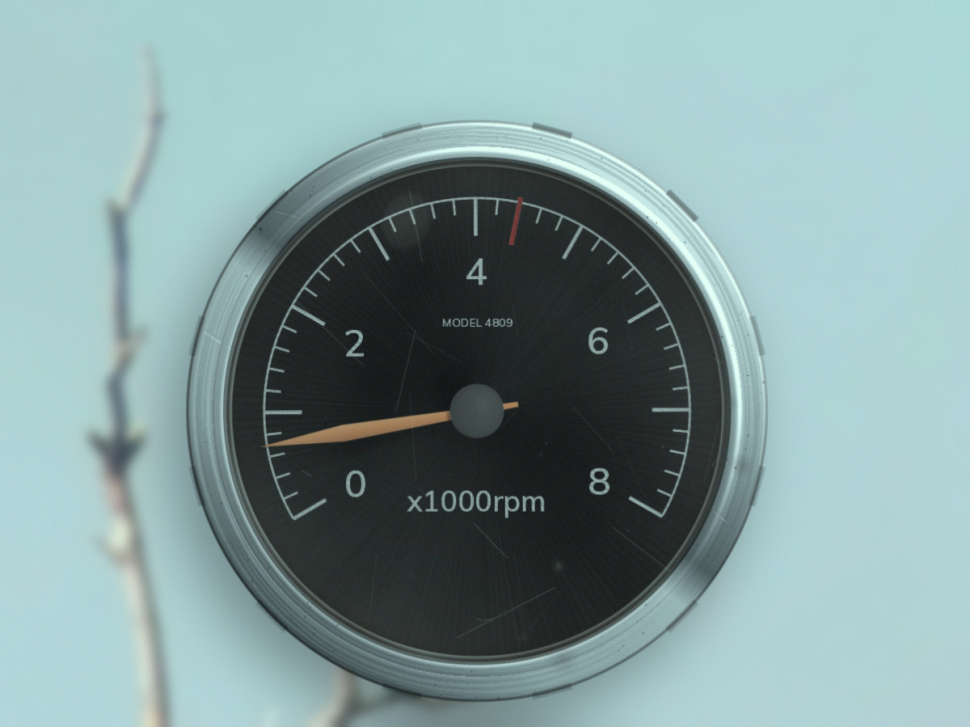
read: 700 rpm
